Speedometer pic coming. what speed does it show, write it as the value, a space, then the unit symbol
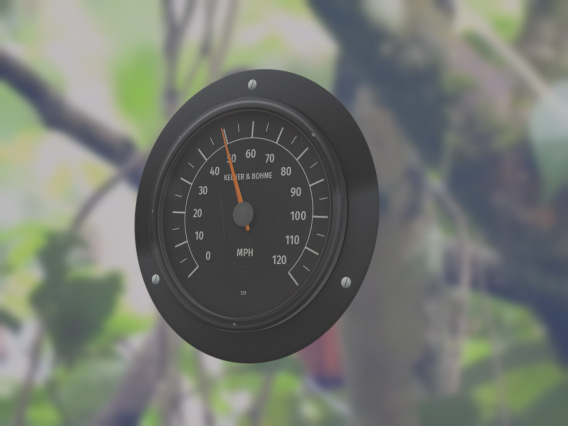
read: 50 mph
